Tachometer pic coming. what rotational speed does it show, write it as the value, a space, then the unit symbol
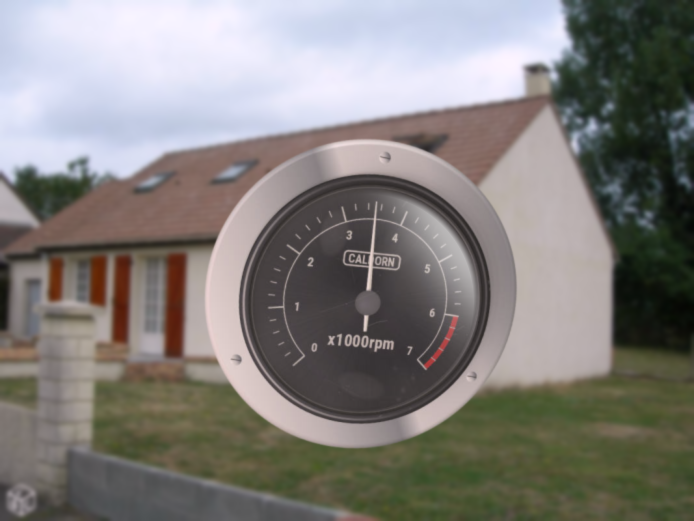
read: 3500 rpm
